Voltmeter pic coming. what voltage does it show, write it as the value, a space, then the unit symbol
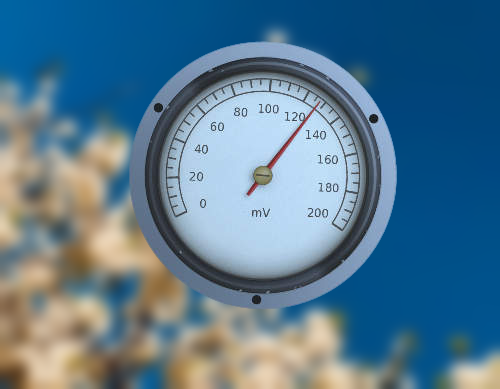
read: 127.5 mV
